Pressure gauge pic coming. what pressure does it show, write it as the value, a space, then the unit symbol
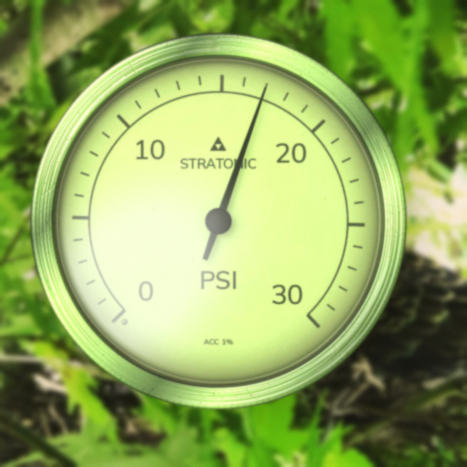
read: 17 psi
